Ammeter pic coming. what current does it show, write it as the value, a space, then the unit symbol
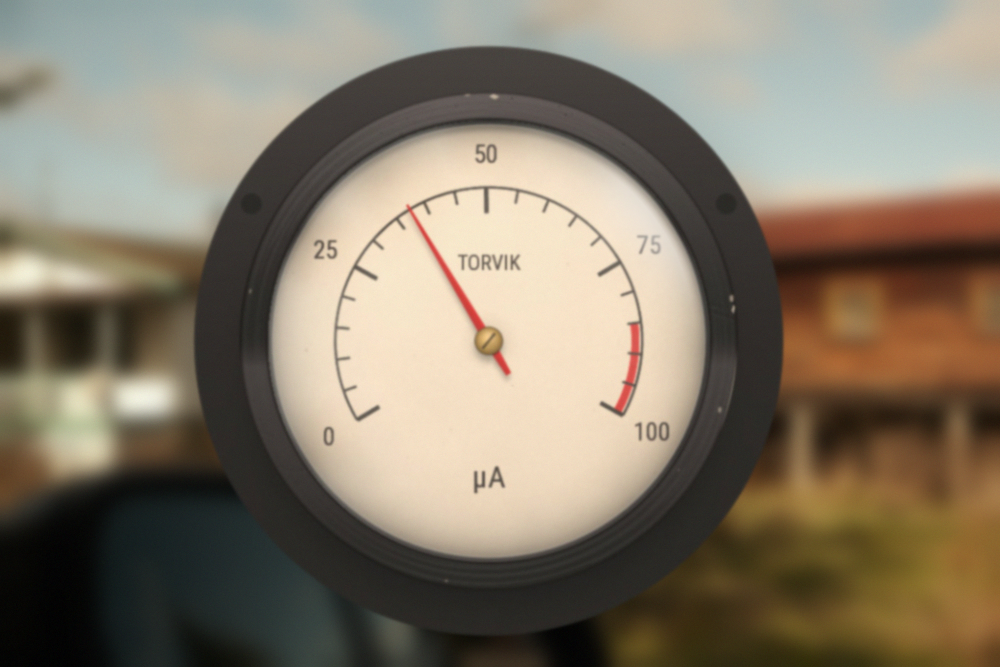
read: 37.5 µA
